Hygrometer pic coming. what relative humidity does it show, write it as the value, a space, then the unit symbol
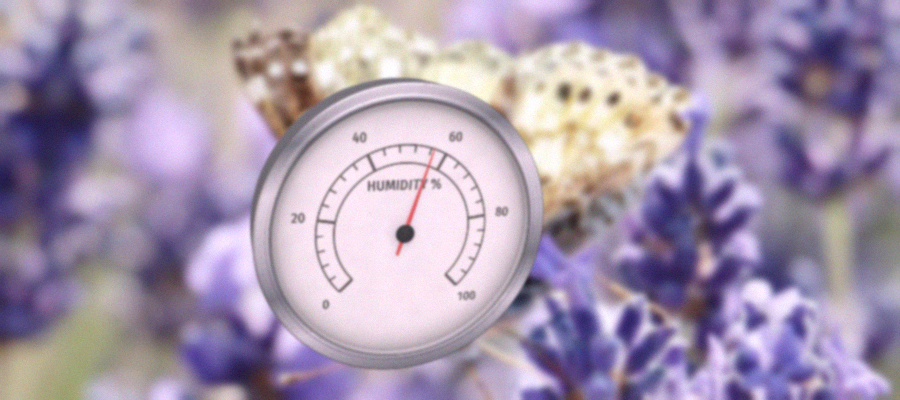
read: 56 %
